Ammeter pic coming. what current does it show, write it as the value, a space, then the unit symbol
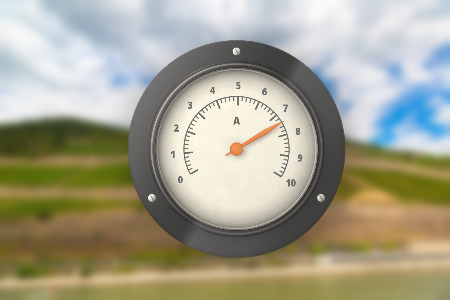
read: 7.4 A
